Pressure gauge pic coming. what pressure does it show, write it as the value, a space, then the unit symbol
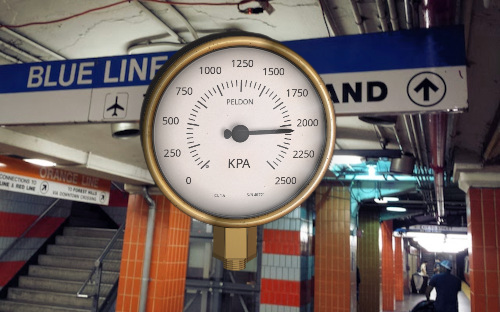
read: 2050 kPa
